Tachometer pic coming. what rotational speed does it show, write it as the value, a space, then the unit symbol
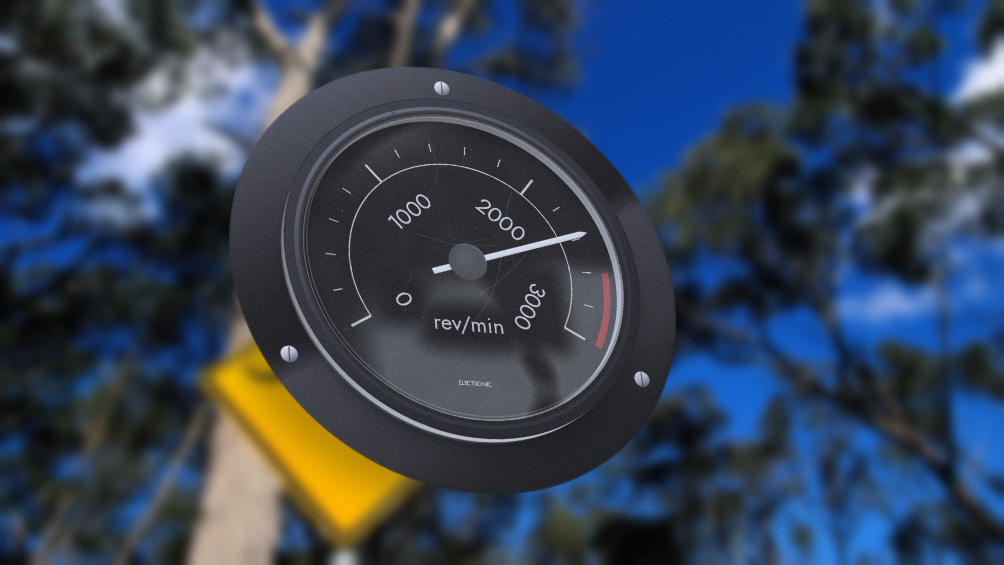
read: 2400 rpm
